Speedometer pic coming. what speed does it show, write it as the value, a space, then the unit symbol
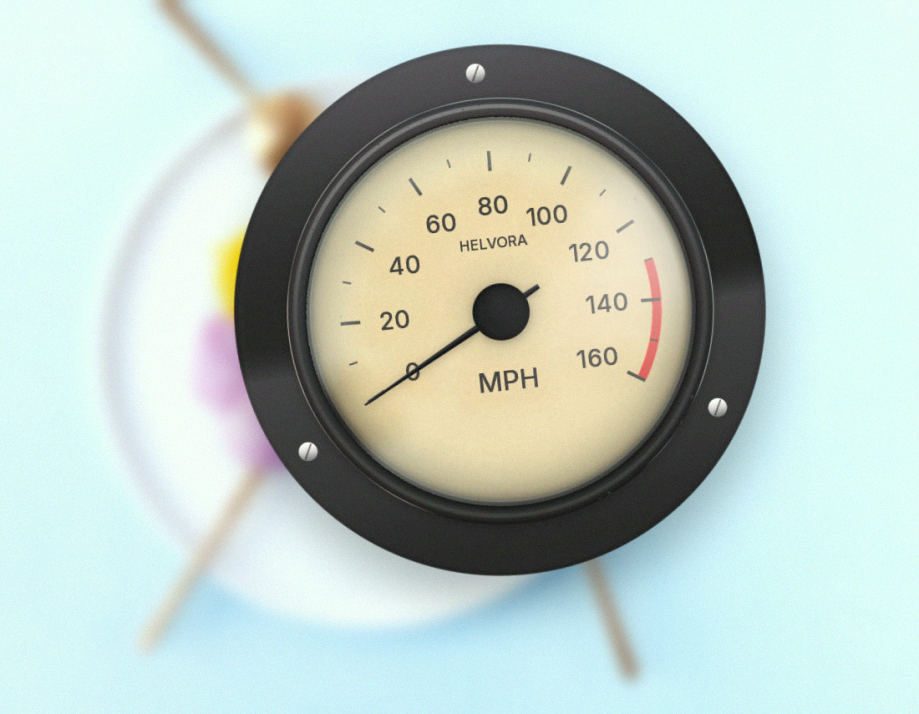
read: 0 mph
